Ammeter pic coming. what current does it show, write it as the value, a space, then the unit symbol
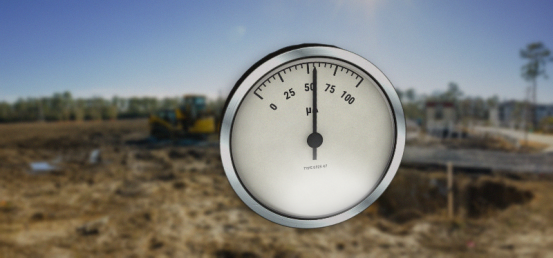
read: 55 µA
